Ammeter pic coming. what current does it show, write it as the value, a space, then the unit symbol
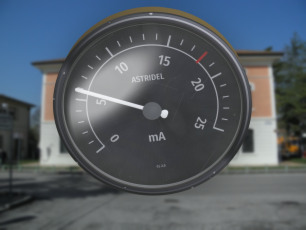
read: 6 mA
